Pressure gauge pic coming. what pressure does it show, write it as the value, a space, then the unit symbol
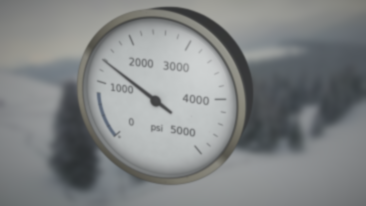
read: 1400 psi
